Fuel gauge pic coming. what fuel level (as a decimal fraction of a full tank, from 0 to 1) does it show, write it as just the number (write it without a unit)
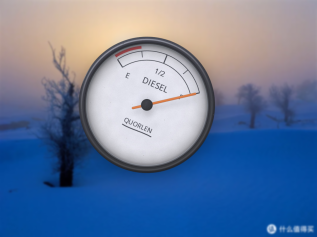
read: 1
